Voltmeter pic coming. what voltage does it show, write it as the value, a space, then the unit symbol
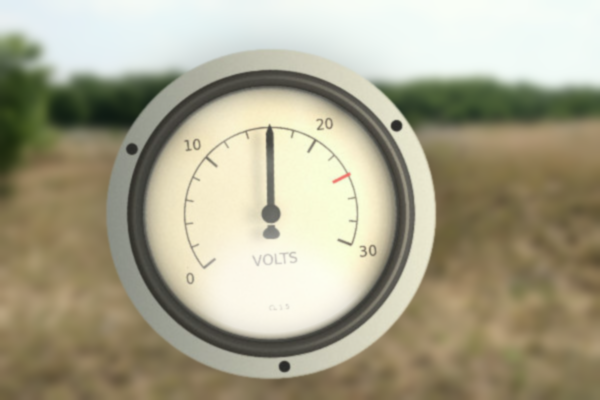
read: 16 V
